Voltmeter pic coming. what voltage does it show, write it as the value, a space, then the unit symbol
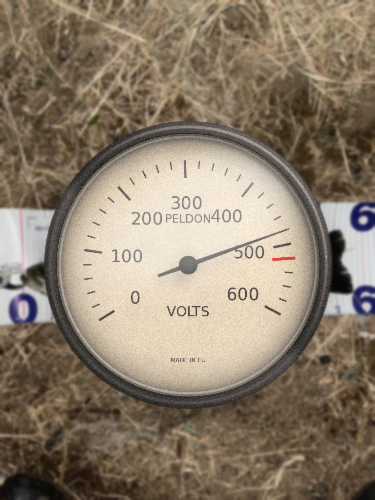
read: 480 V
